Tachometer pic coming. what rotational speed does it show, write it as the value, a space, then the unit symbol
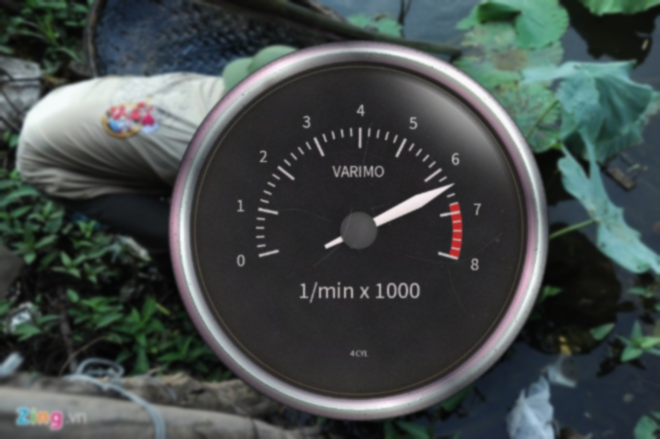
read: 6400 rpm
